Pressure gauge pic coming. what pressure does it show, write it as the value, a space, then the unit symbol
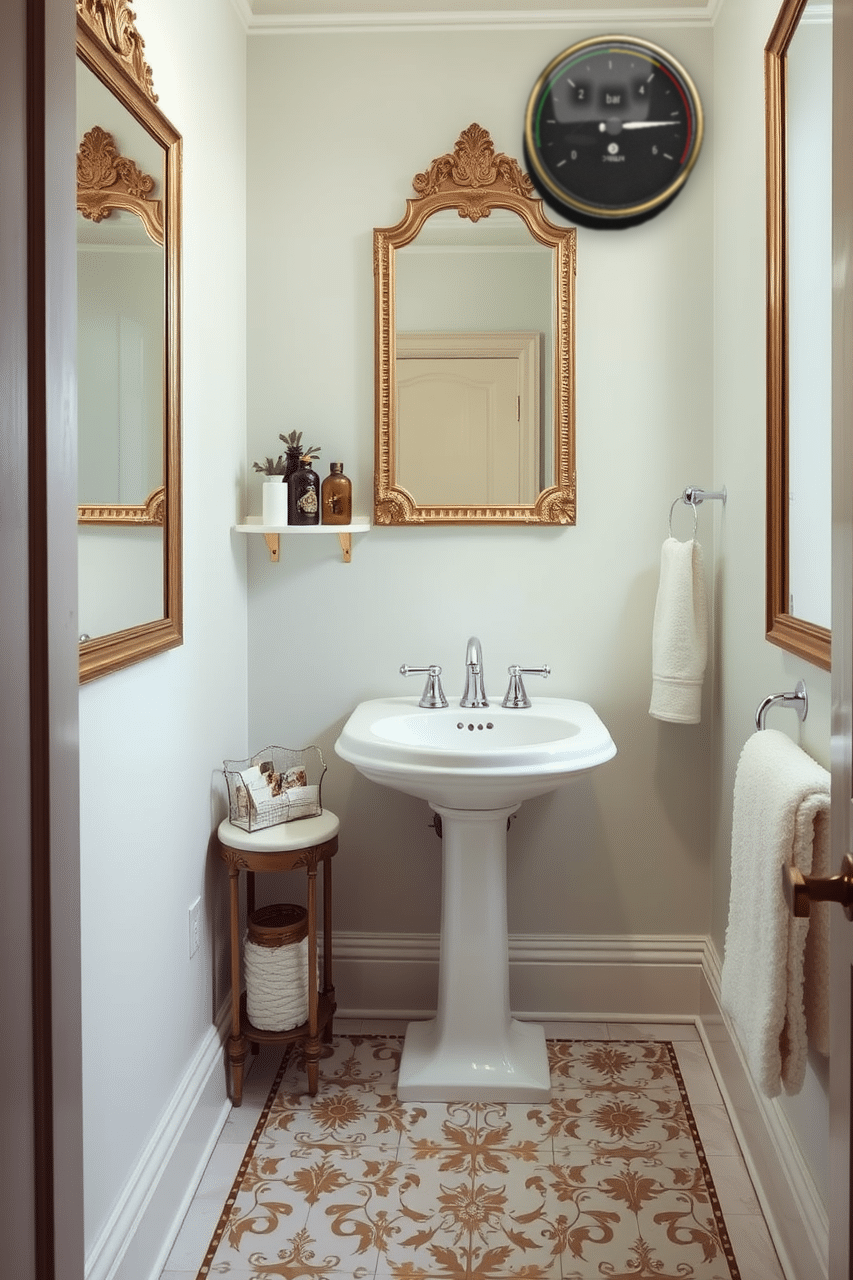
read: 5.25 bar
